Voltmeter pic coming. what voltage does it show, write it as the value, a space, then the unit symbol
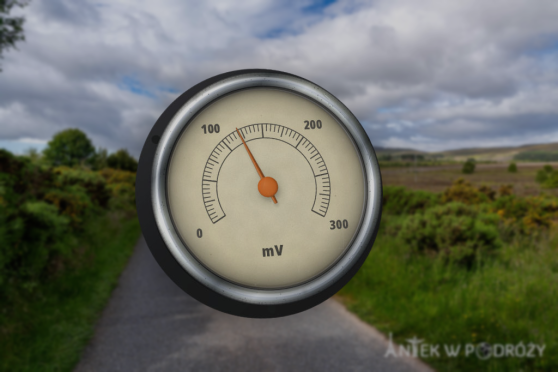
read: 120 mV
